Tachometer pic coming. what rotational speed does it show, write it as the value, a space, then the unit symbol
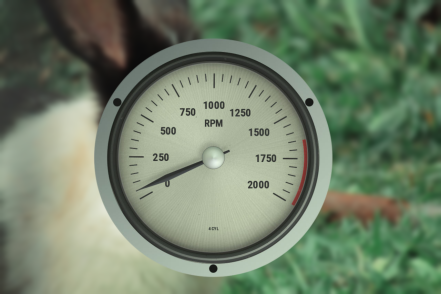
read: 50 rpm
